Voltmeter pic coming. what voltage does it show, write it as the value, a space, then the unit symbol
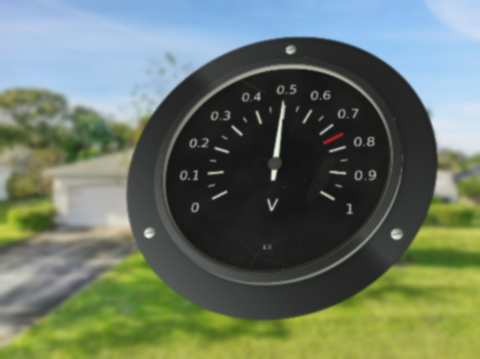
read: 0.5 V
